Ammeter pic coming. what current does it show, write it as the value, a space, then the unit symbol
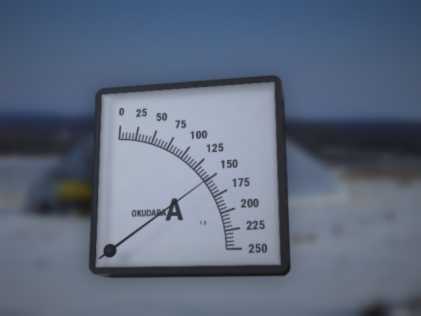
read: 150 A
